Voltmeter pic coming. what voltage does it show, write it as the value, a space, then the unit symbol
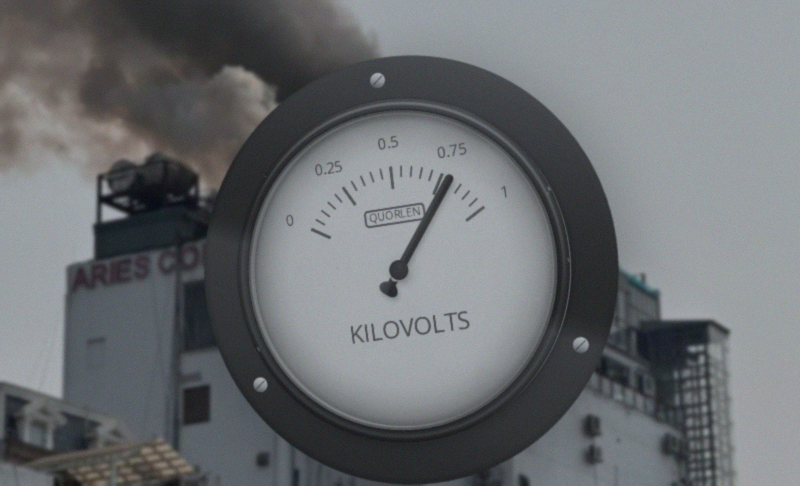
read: 0.8 kV
